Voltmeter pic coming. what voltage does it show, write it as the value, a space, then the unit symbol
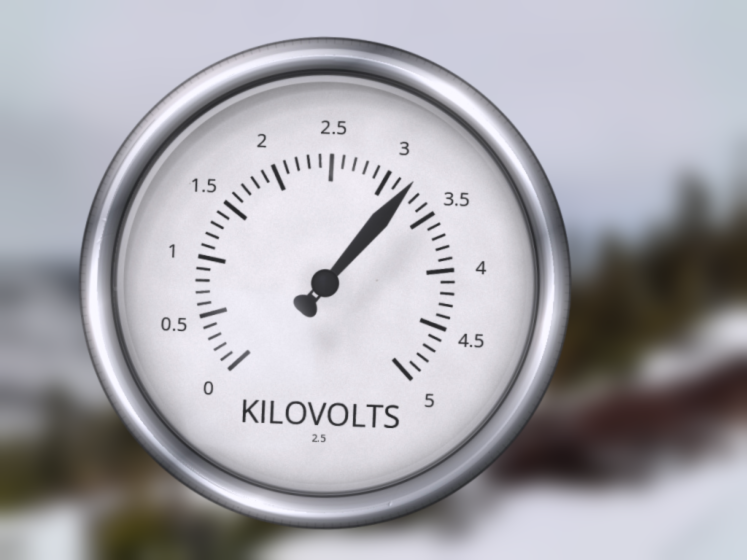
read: 3.2 kV
